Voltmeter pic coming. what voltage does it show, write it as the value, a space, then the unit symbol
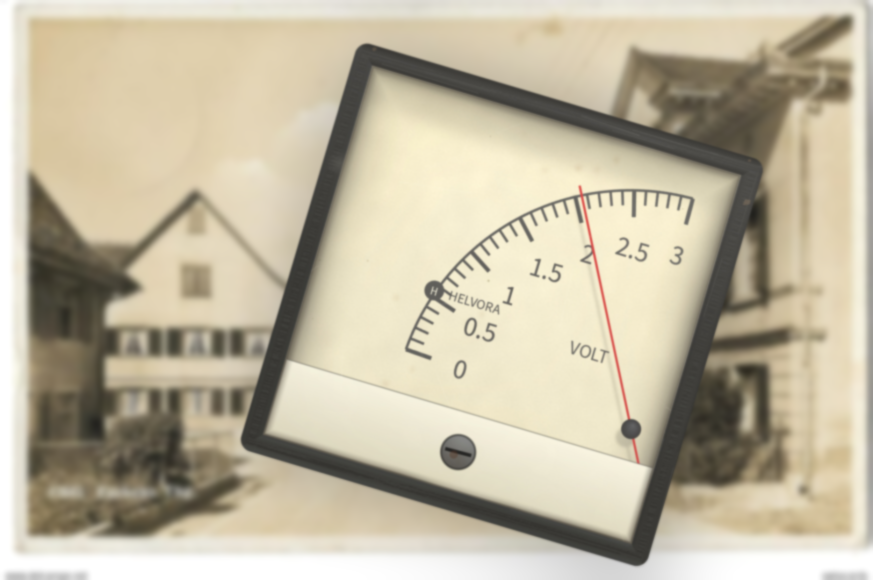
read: 2.05 V
